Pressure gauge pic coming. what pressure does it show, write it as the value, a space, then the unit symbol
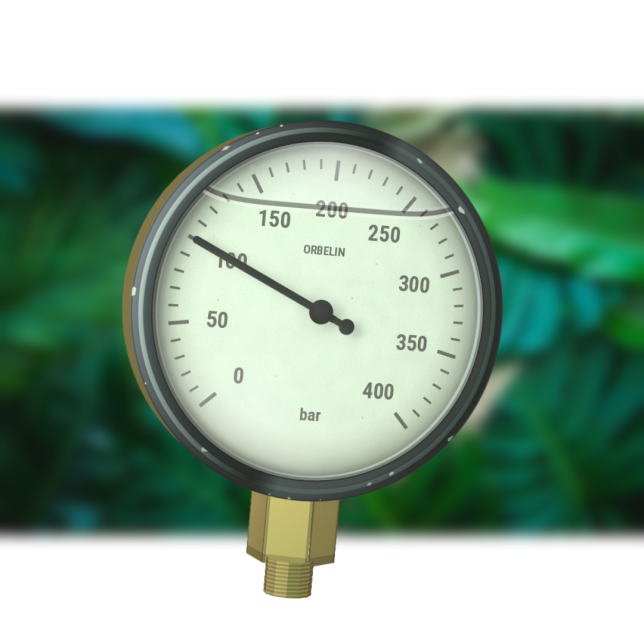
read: 100 bar
